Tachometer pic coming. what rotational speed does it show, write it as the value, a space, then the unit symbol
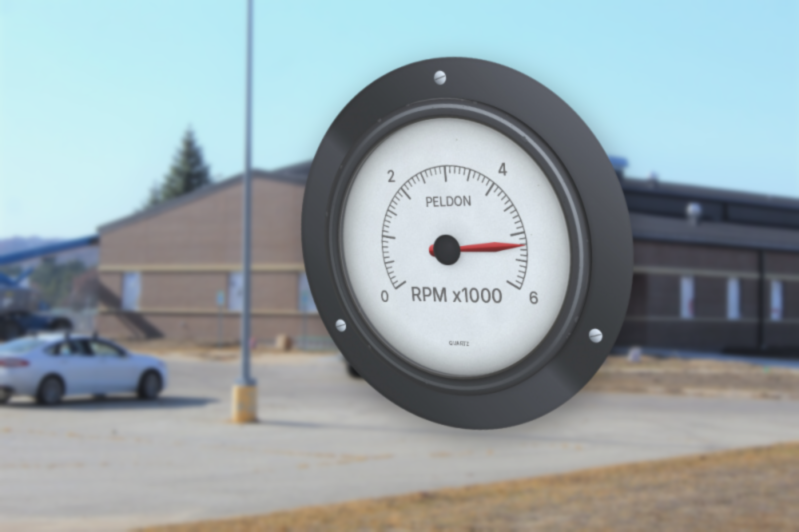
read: 5200 rpm
